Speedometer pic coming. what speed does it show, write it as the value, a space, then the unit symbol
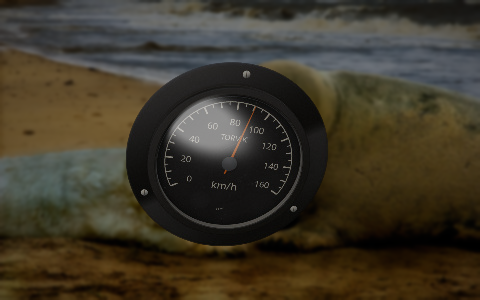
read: 90 km/h
